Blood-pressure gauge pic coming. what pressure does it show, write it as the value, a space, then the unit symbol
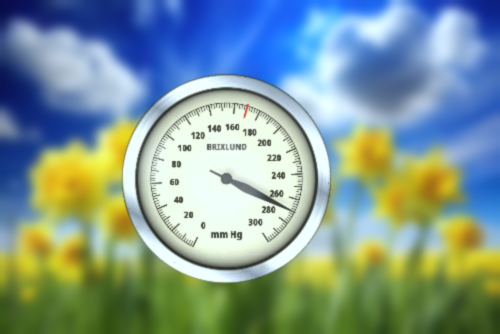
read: 270 mmHg
